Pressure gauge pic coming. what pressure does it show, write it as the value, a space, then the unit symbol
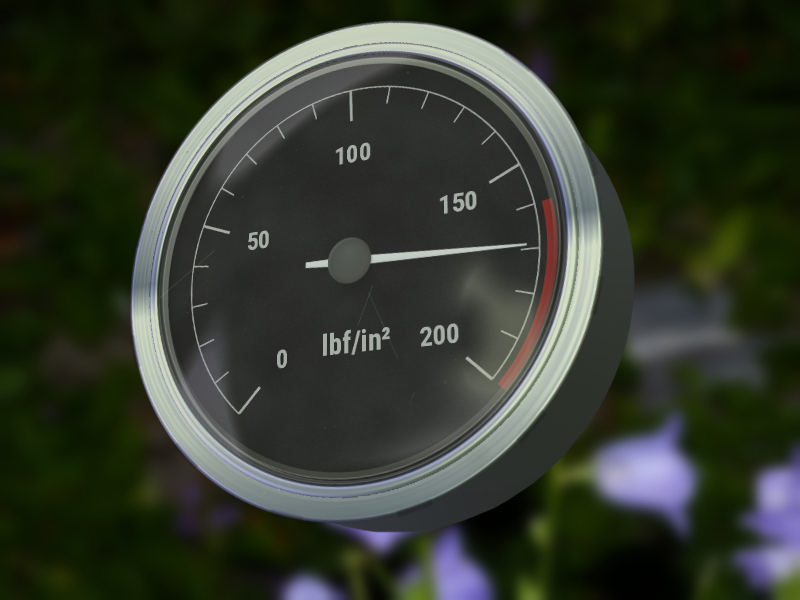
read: 170 psi
